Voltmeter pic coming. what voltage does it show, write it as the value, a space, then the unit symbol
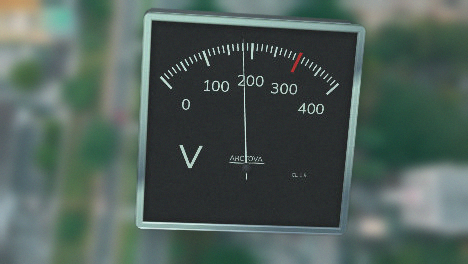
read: 180 V
